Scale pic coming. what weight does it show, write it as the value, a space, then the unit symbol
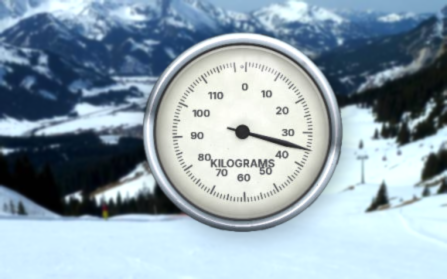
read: 35 kg
